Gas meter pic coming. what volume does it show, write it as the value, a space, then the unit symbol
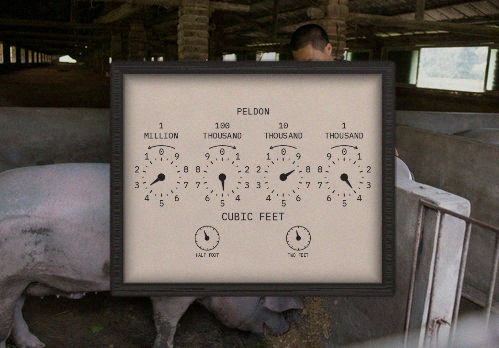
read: 348400 ft³
